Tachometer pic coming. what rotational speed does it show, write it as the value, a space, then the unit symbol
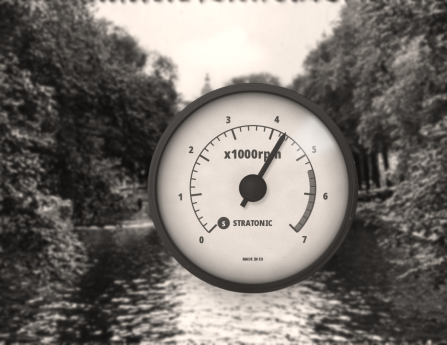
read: 4300 rpm
